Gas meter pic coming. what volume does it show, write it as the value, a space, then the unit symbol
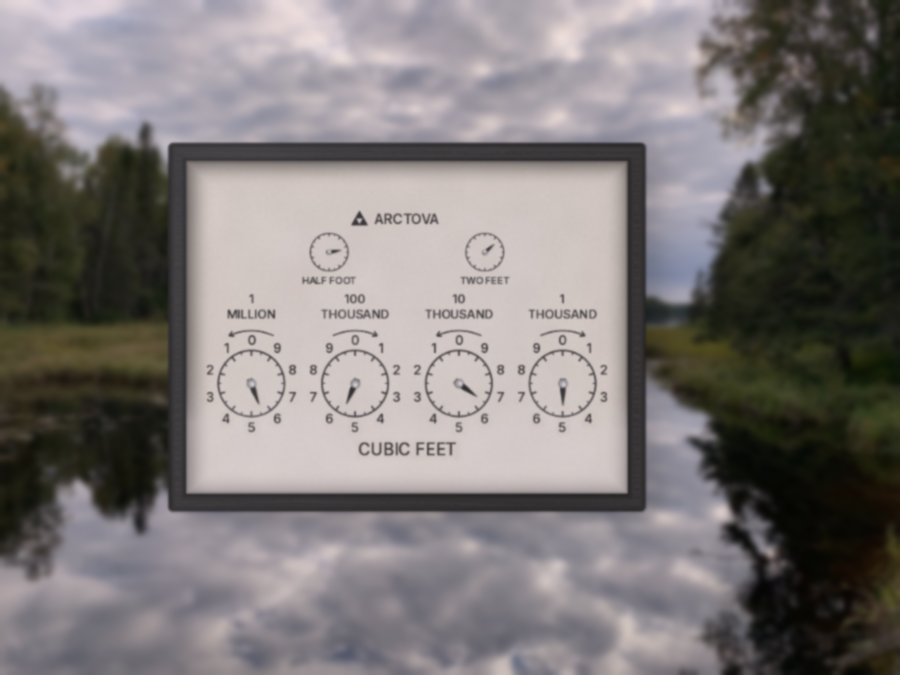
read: 556500 ft³
